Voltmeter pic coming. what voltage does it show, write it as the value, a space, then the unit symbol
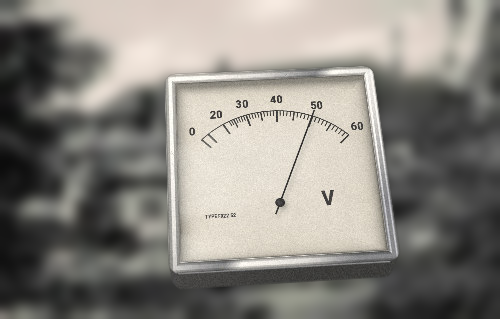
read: 50 V
